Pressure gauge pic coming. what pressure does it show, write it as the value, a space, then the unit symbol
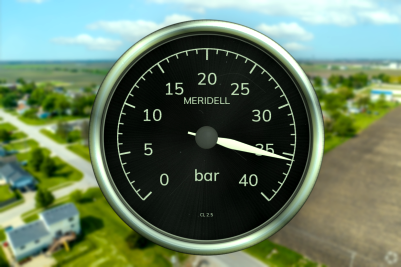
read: 35.5 bar
